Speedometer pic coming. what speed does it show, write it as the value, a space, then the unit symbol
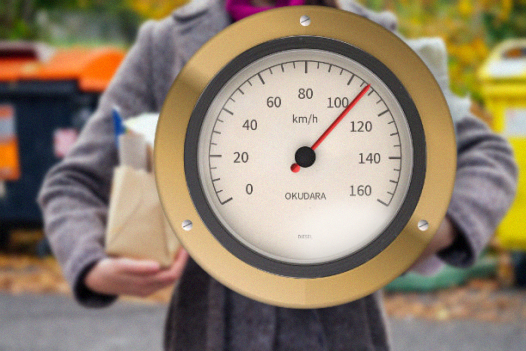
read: 107.5 km/h
